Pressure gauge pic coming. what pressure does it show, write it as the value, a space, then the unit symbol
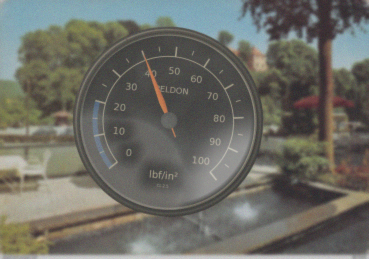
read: 40 psi
